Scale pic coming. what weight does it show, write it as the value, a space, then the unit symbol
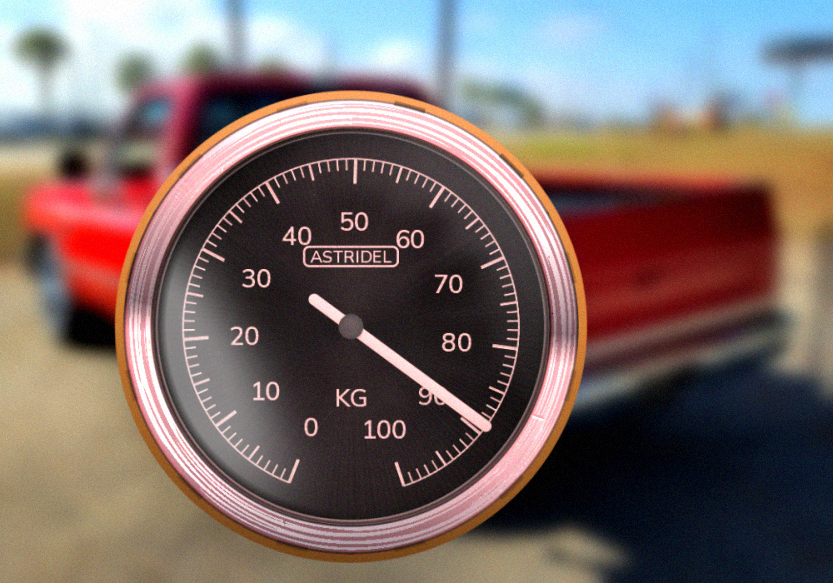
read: 89 kg
